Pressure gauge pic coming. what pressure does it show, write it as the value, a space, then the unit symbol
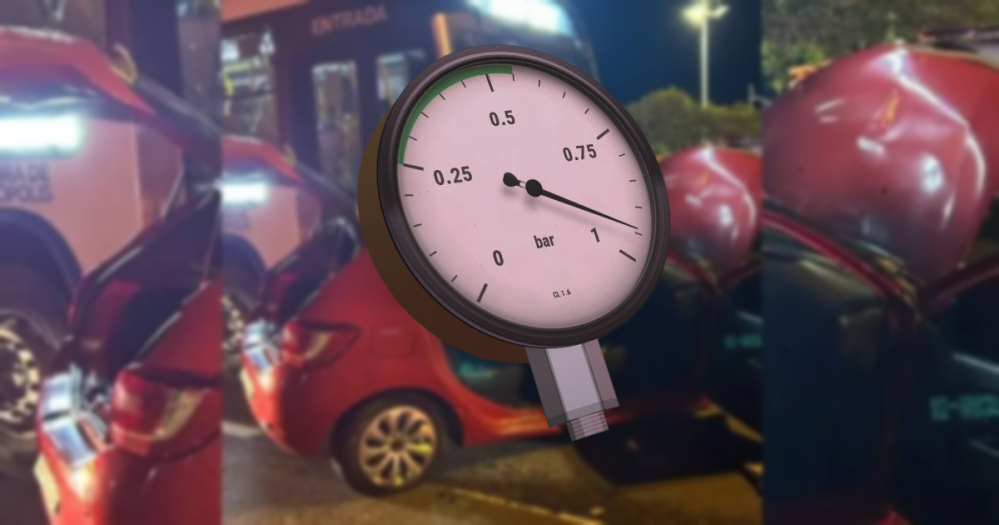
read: 0.95 bar
